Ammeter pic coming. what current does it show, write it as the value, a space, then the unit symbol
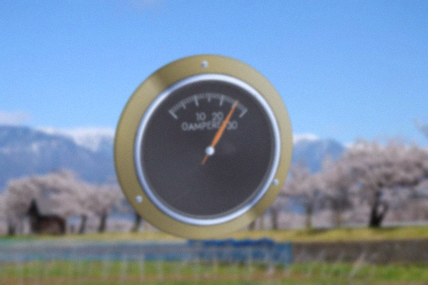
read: 25 A
